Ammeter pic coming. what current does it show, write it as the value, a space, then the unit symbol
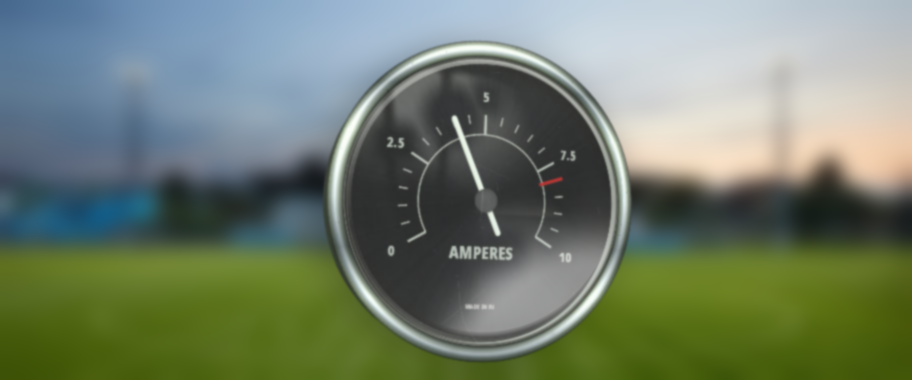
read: 4 A
